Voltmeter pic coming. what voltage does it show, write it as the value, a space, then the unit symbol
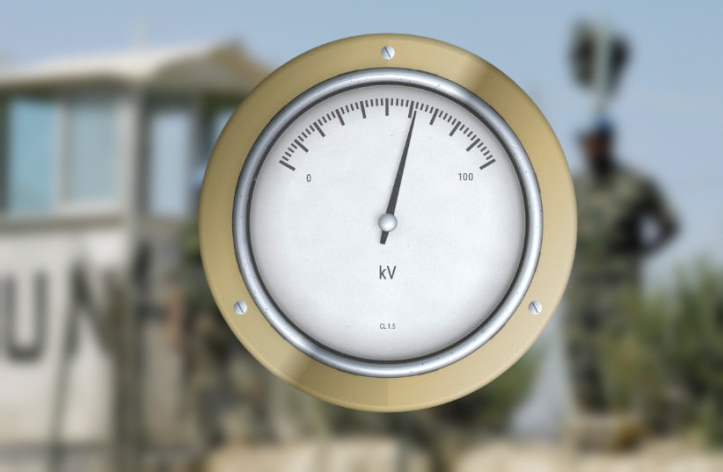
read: 62 kV
